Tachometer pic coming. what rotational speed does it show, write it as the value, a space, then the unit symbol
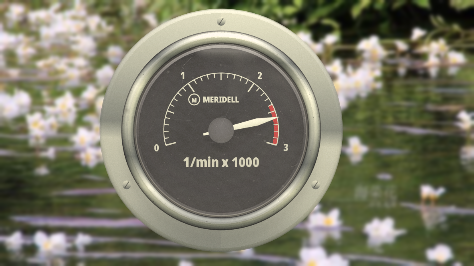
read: 2600 rpm
